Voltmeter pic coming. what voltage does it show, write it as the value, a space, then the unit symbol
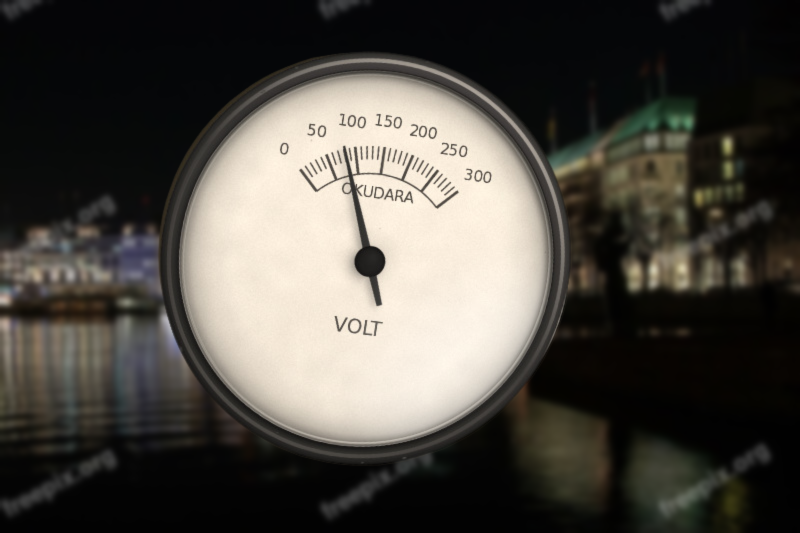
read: 80 V
